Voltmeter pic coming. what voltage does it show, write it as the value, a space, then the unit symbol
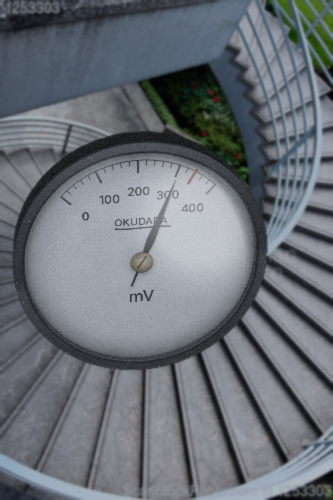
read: 300 mV
